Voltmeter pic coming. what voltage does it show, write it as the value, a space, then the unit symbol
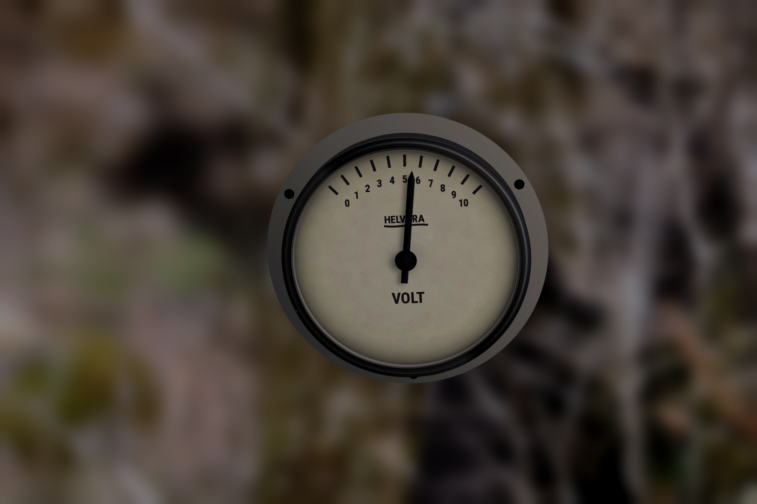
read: 5.5 V
